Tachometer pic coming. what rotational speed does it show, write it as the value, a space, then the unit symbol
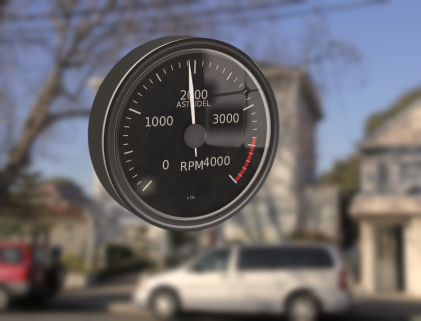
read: 1900 rpm
